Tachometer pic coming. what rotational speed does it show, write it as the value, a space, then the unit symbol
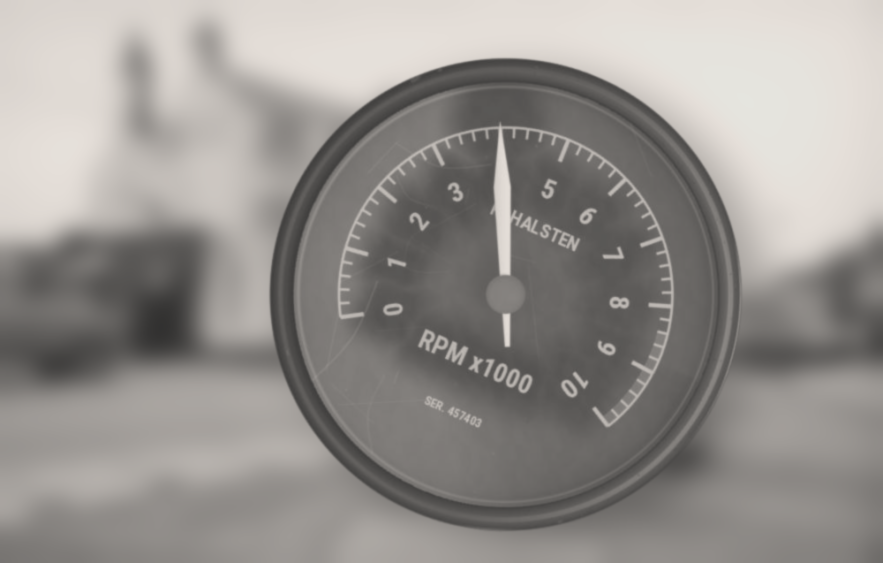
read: 4000 rpm
